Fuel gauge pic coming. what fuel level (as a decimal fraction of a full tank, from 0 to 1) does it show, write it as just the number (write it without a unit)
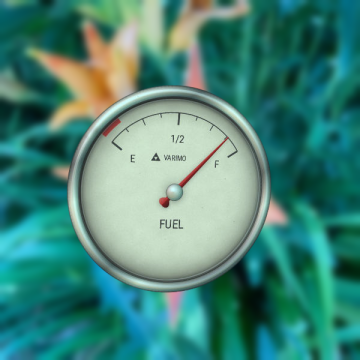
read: 0.875
